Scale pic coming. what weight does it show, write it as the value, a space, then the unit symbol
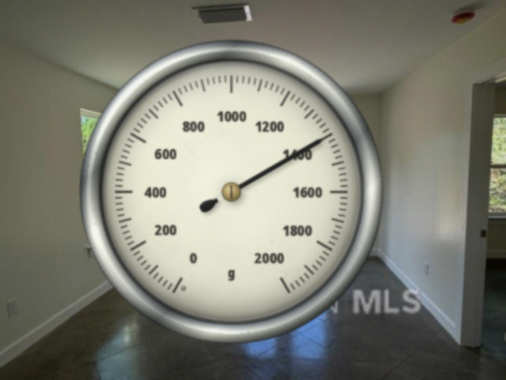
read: 1400 g
